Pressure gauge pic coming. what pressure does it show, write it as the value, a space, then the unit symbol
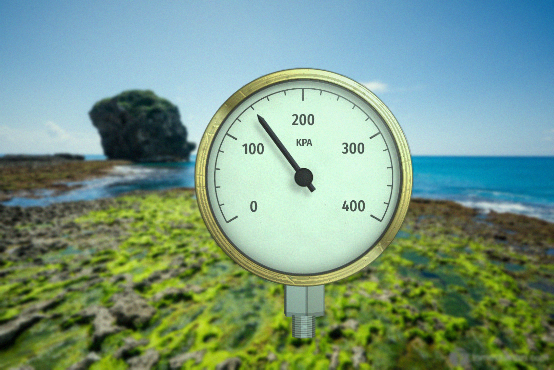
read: 140 kPa
